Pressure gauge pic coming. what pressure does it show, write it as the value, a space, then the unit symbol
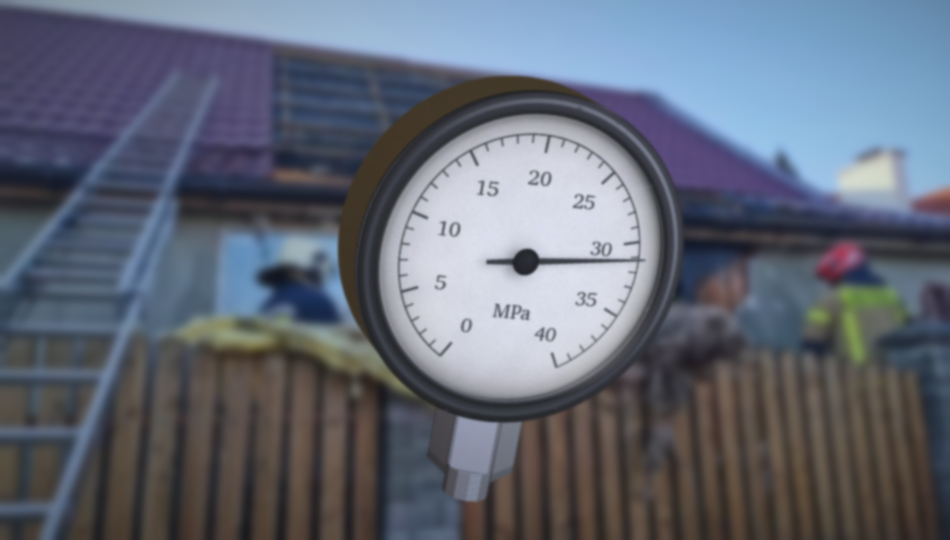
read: 31 MPa
